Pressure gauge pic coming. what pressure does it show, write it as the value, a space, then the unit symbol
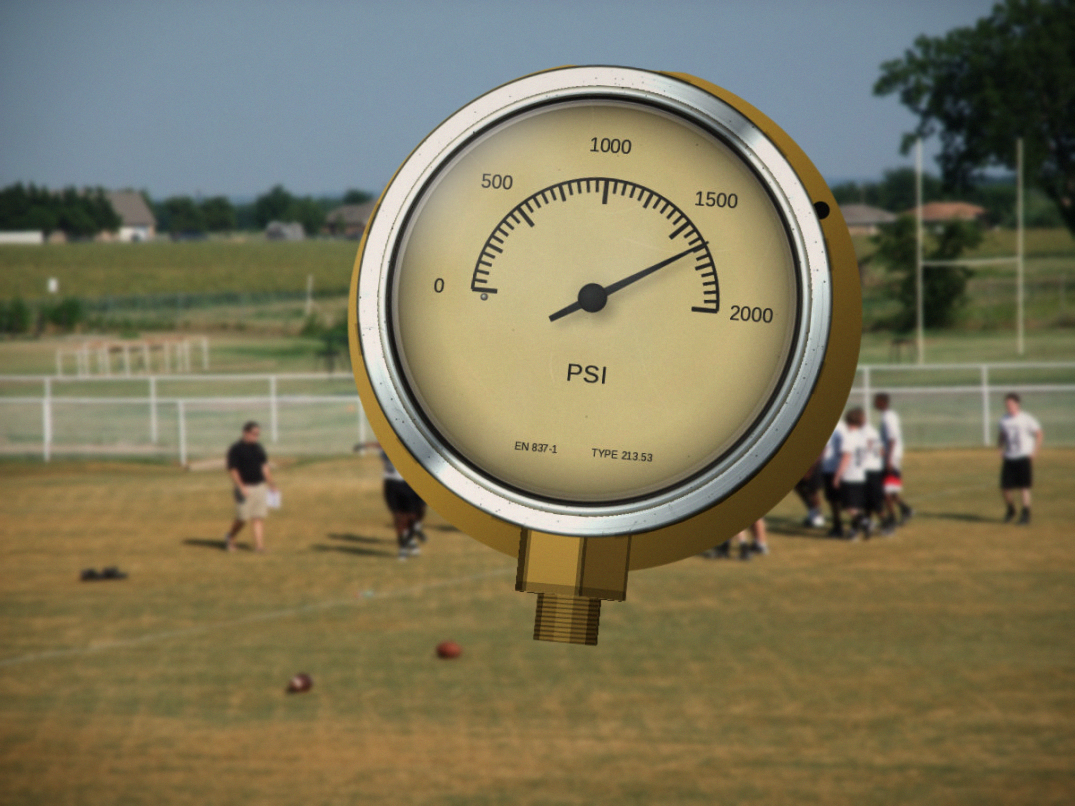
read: 1650 psi
